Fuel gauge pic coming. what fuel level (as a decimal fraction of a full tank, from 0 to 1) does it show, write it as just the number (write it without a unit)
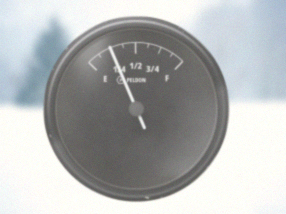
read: 0.25
